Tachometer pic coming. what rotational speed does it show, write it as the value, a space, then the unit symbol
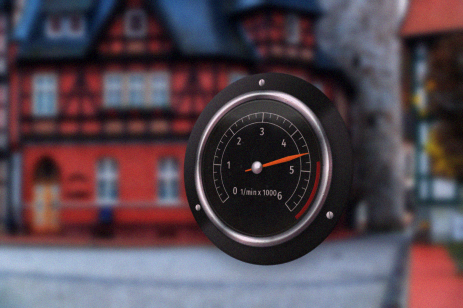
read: 4600 rpm
